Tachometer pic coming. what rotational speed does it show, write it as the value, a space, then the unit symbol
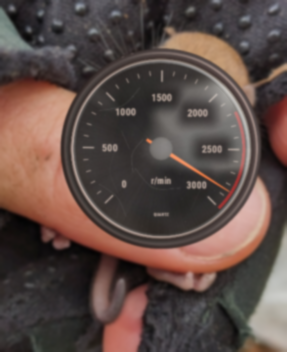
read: 2850 rpm
